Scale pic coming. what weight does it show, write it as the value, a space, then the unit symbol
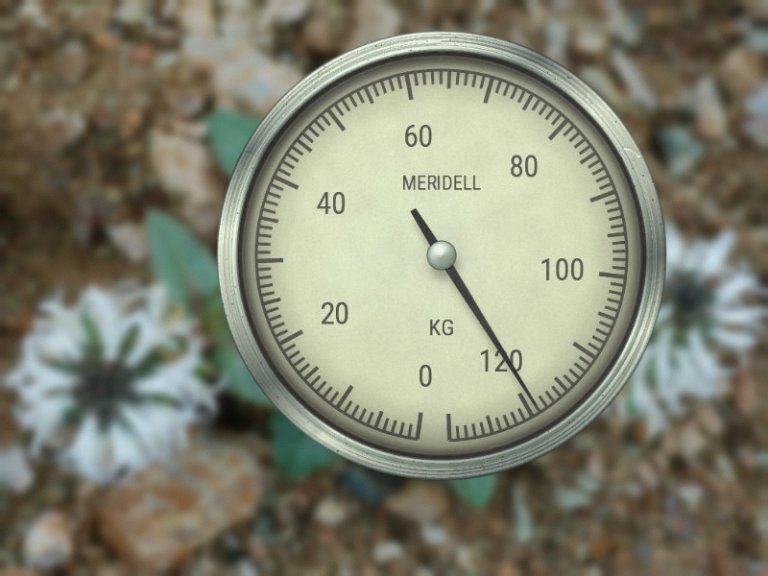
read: 119 kg
